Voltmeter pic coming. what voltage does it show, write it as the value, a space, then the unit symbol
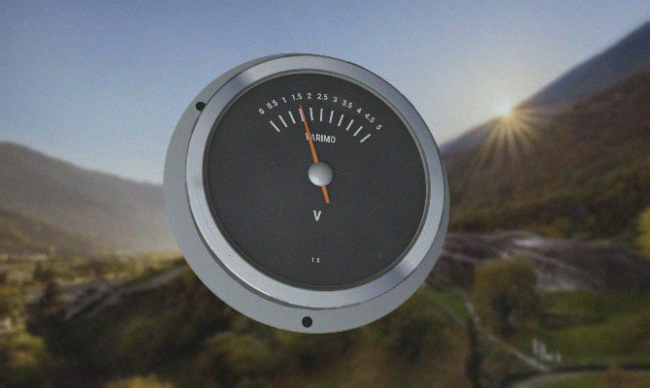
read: 1.5 V
